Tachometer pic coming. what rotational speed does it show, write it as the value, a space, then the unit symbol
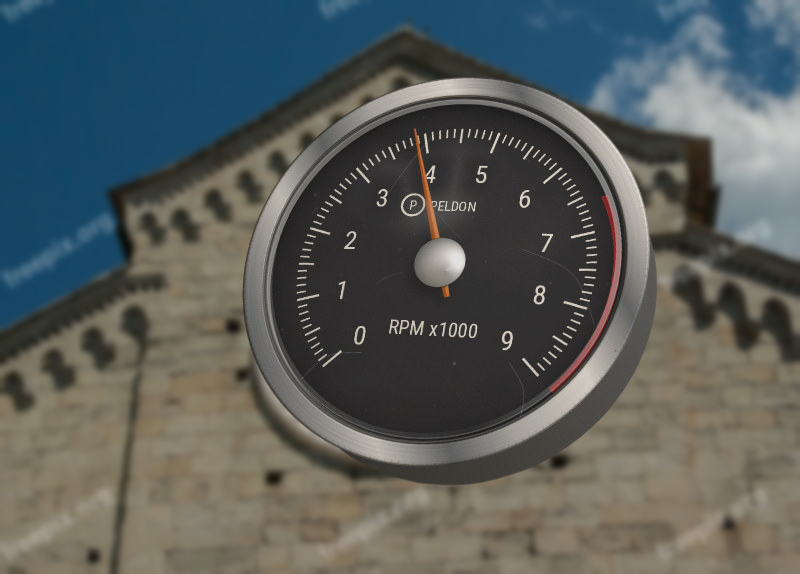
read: 3900 rpm
